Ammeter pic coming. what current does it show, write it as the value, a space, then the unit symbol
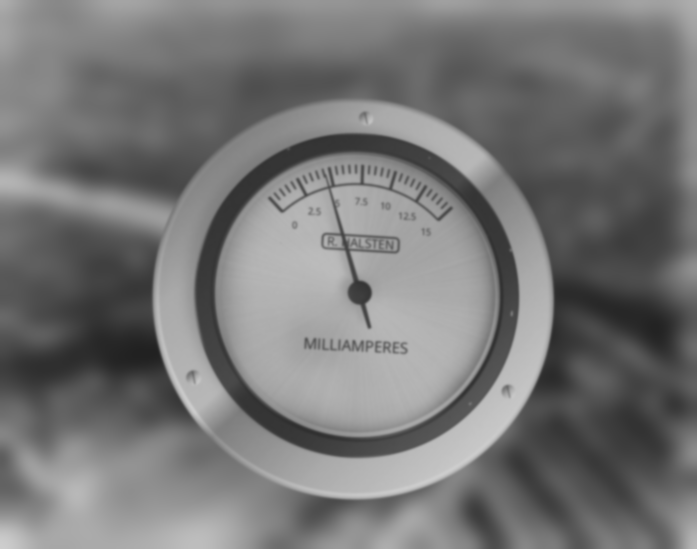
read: 4.5 mA
